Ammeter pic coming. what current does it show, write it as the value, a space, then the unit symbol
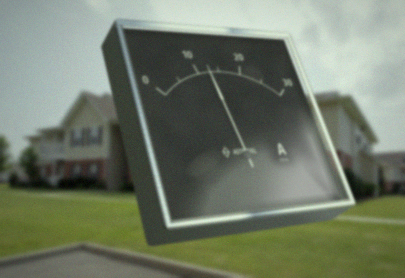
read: 12.5 A
